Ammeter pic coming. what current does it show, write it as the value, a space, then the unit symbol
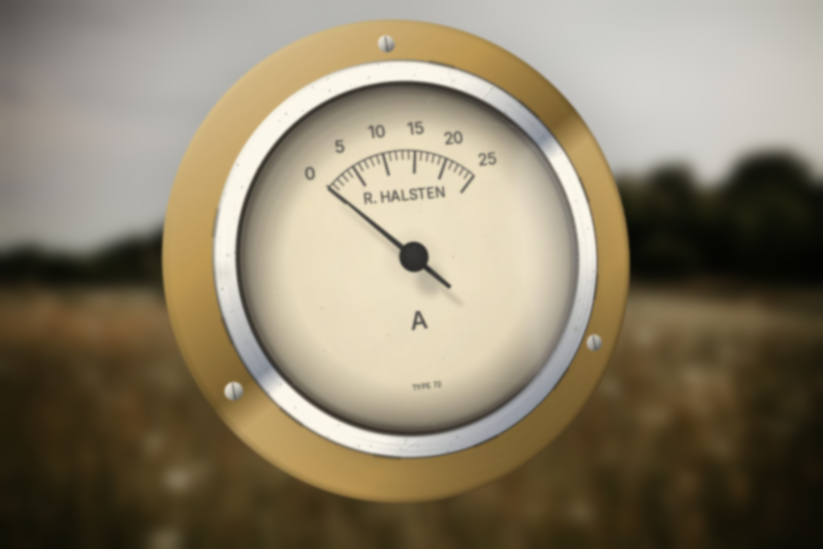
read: 0 A
